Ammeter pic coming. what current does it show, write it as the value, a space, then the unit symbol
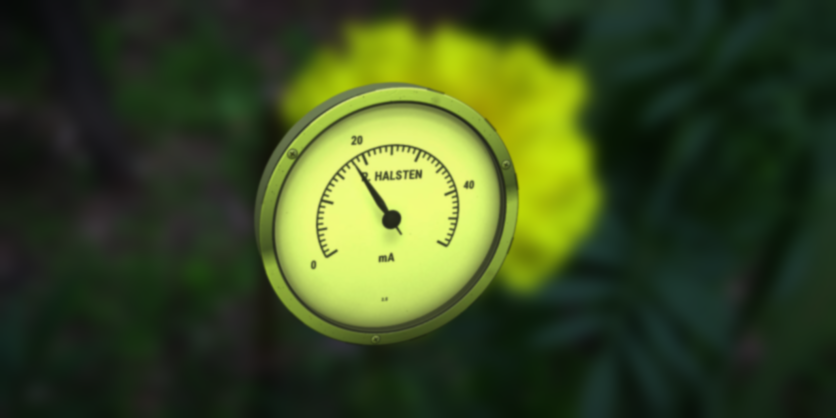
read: 18 mA
